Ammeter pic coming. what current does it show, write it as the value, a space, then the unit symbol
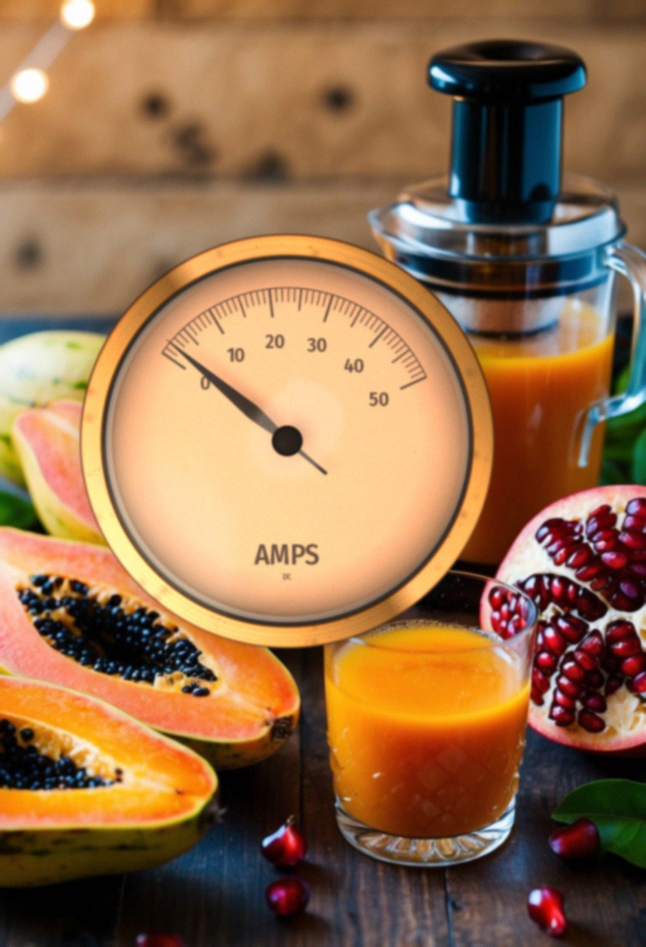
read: 2 A
